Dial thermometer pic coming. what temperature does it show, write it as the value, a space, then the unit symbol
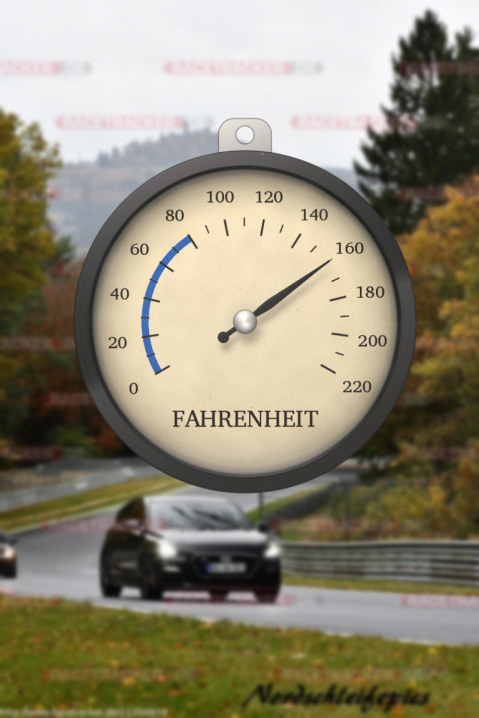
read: 160 °F
